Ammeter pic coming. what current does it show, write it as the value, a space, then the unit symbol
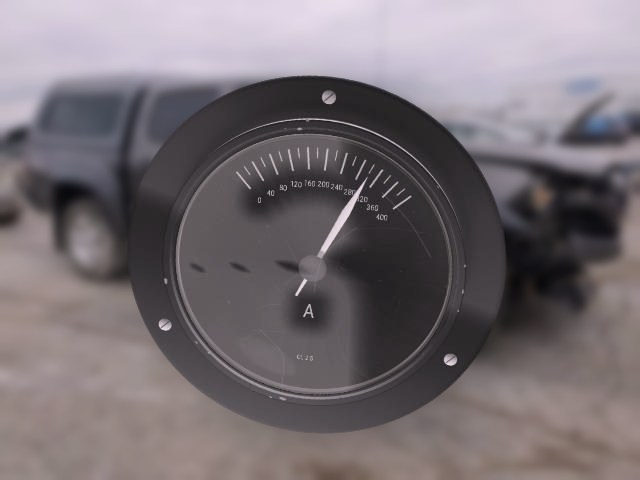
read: 300 A
